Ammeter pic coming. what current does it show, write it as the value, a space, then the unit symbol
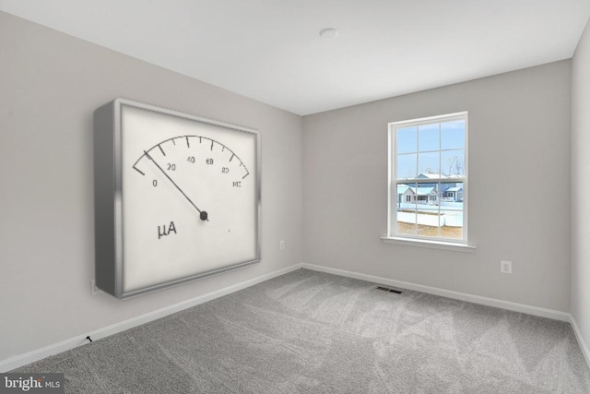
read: 10 µA
